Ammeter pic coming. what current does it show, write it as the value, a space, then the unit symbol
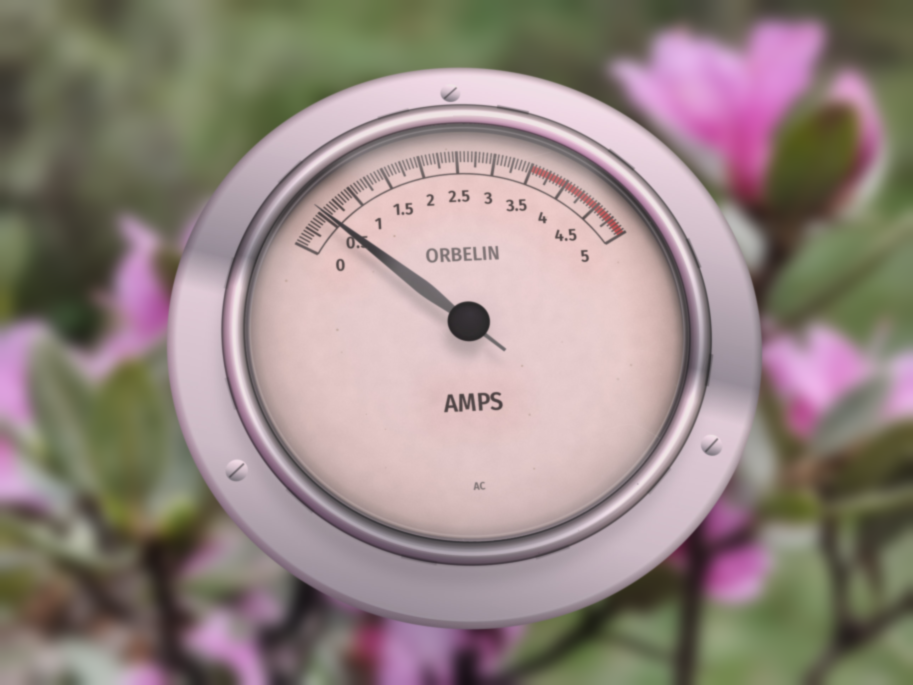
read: 0.5 A
